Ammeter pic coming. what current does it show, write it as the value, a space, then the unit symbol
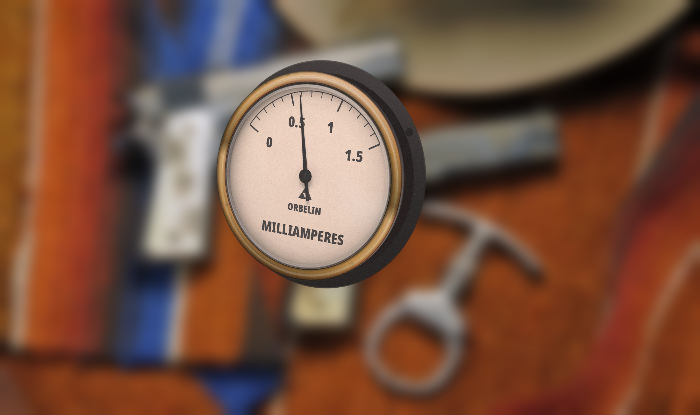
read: 0.6 mA
